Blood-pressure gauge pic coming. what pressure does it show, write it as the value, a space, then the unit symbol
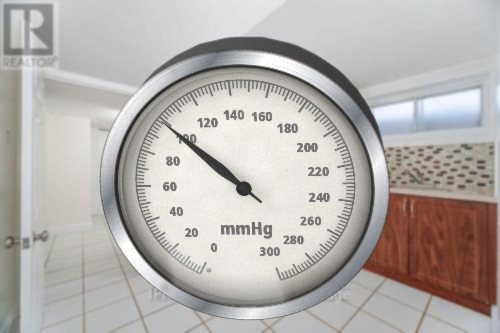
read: 100 mmHg
